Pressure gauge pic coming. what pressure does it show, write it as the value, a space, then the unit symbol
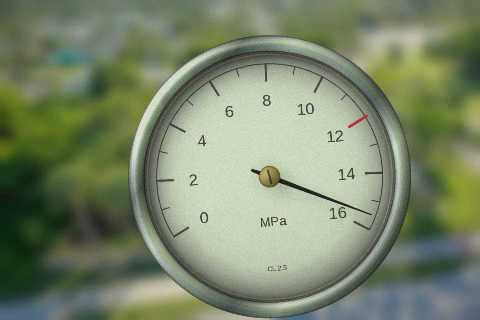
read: 15.5 MPa
